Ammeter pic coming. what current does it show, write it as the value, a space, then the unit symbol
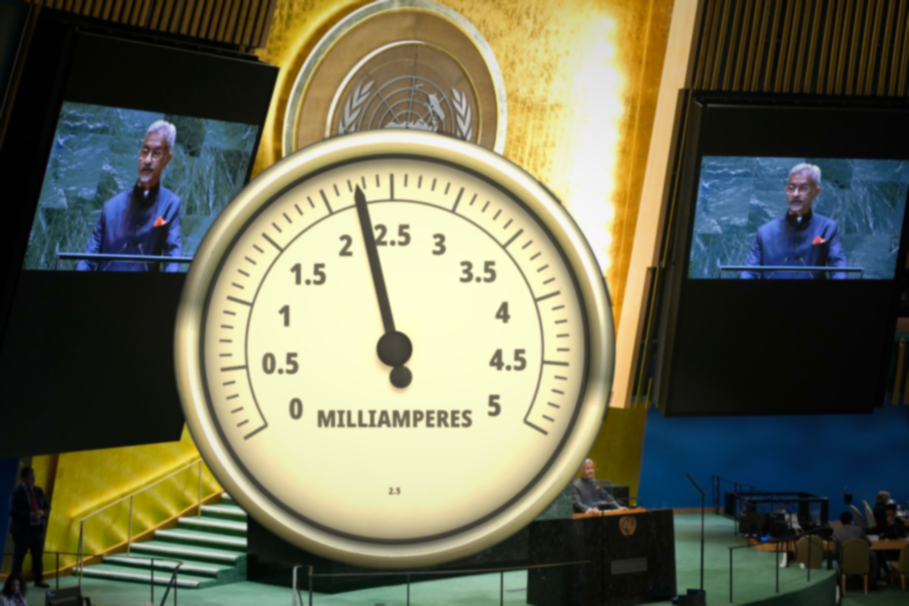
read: 2.25 mA
